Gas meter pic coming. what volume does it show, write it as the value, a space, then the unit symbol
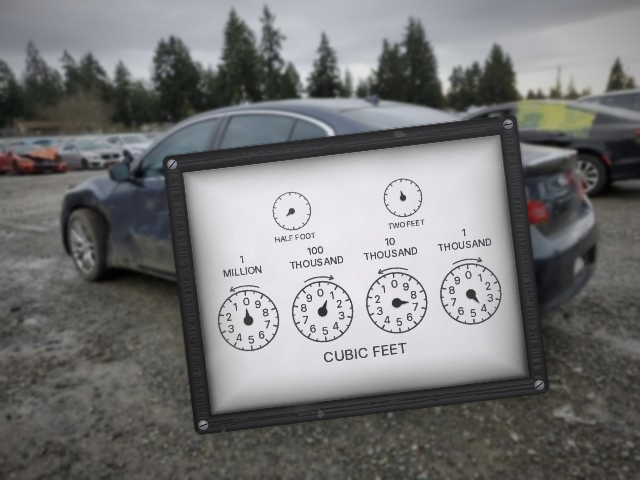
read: 7400 ft³
